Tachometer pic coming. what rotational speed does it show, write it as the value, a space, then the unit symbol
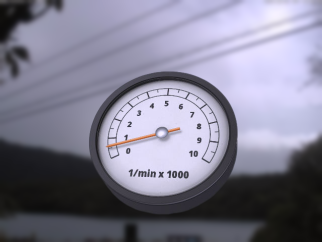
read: 500 rpm
